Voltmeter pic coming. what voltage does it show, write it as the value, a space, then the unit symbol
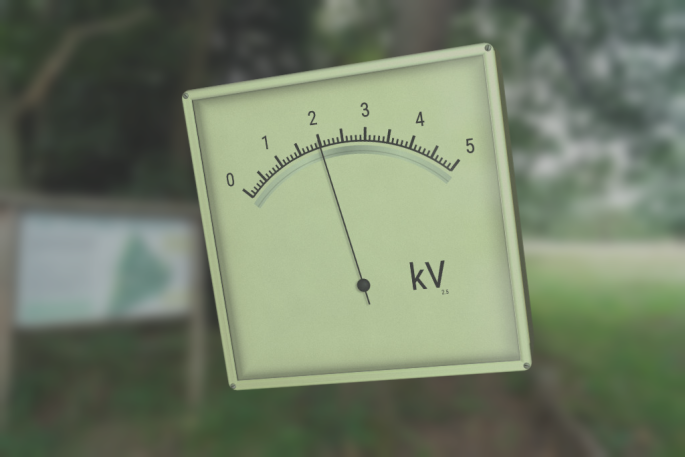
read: 2 kV
